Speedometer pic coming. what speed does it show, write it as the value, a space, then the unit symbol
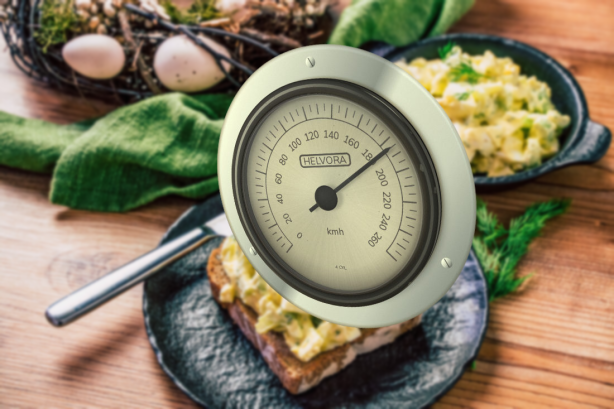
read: 185 km/h
